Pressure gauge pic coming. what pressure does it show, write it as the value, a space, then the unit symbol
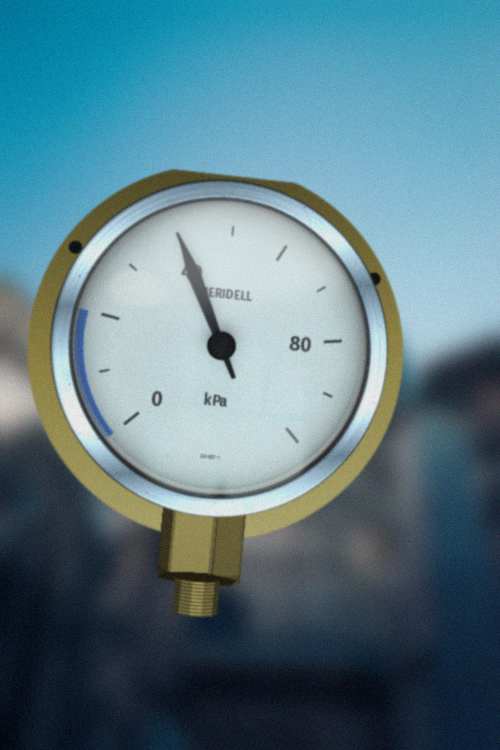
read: 40 kPa
